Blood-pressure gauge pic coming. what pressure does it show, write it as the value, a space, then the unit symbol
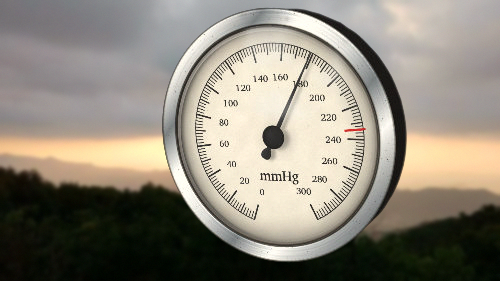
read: 180 mmHg
